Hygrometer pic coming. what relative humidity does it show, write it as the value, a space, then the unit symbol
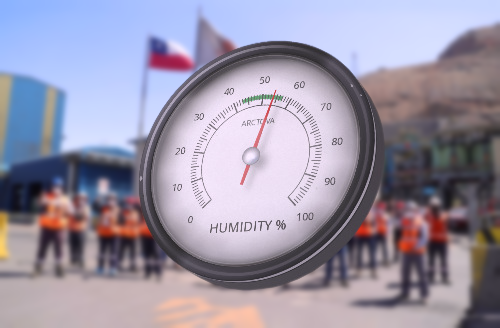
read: 55 %
